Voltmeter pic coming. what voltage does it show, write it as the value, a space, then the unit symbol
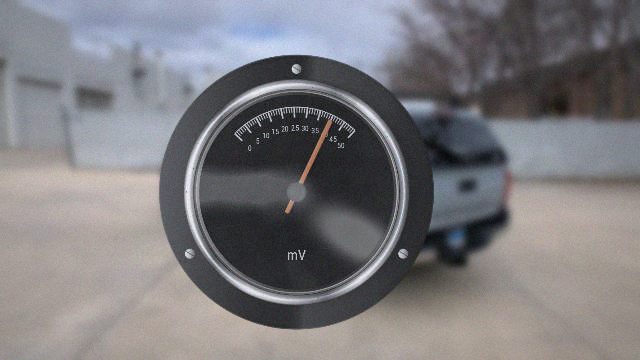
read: 40 mV
